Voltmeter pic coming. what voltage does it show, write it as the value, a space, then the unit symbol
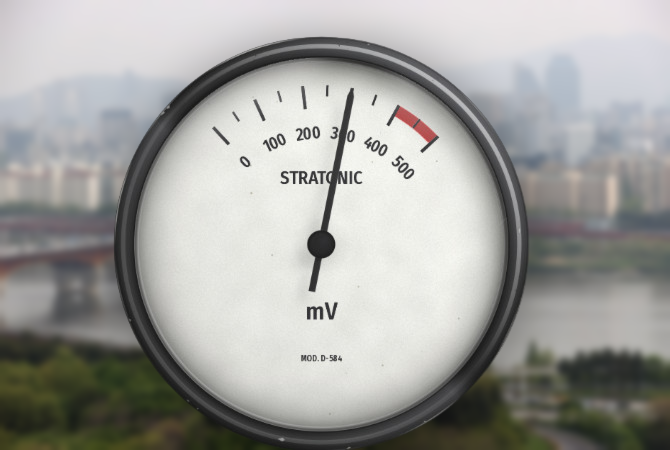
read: 300 mV
